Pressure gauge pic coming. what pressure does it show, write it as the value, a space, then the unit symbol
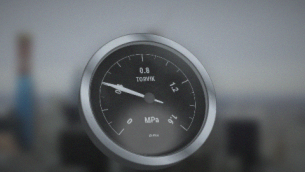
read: 0.4 MPa
